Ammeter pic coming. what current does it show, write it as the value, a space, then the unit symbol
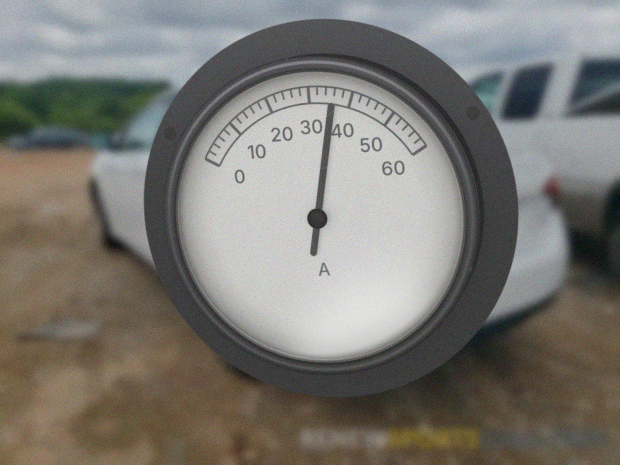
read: 36 A
